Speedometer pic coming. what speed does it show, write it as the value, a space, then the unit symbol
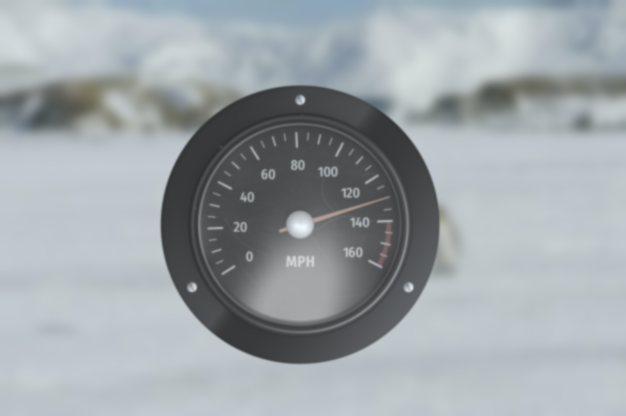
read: 130 mph
